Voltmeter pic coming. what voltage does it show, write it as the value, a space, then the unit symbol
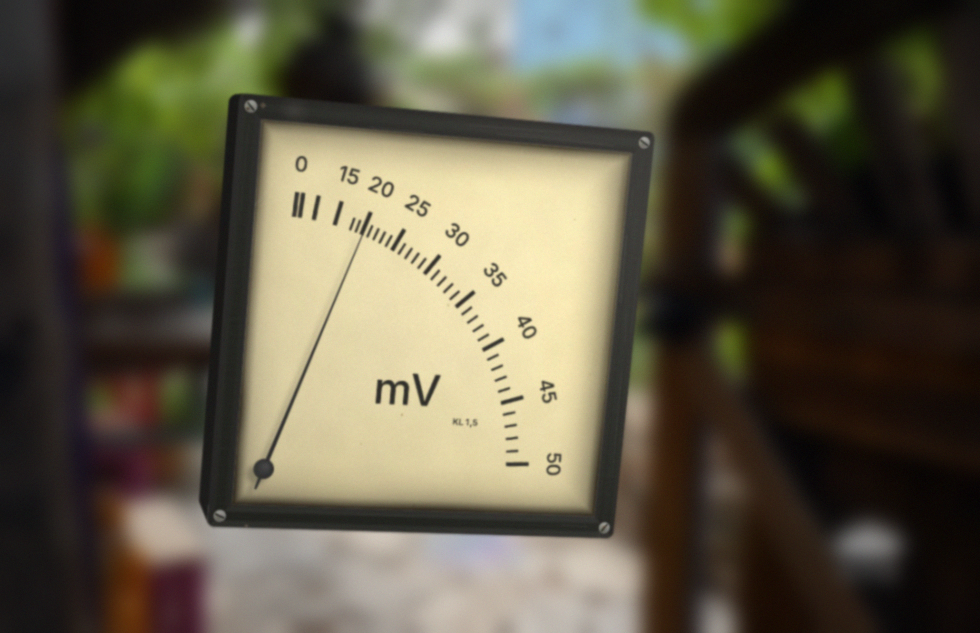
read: 20 mV
